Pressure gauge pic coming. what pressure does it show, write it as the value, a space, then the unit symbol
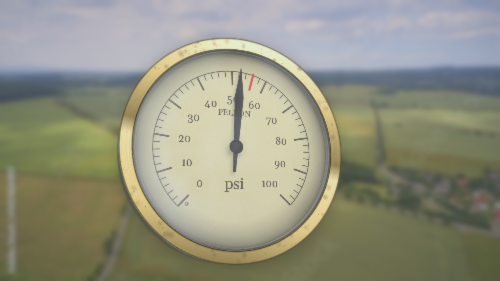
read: 52 psi
